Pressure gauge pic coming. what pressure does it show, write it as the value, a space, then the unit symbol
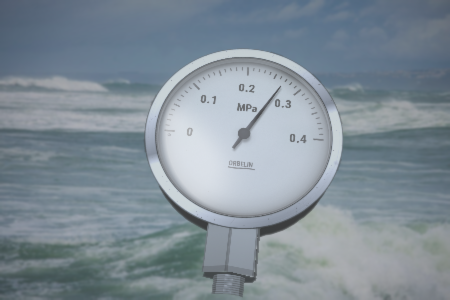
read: 0.27 MPa
